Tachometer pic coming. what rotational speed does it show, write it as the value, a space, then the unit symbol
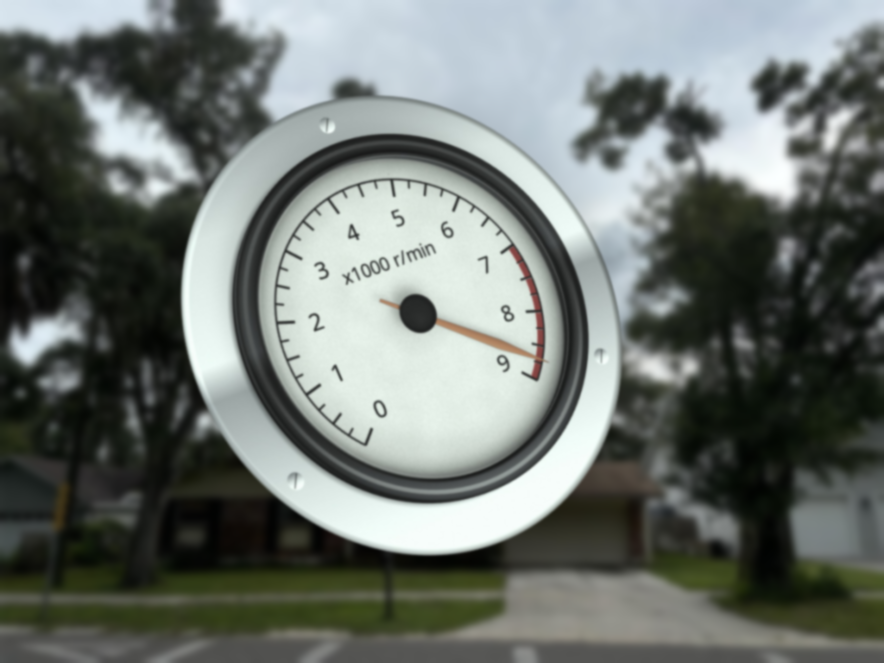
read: 8750 rpm
